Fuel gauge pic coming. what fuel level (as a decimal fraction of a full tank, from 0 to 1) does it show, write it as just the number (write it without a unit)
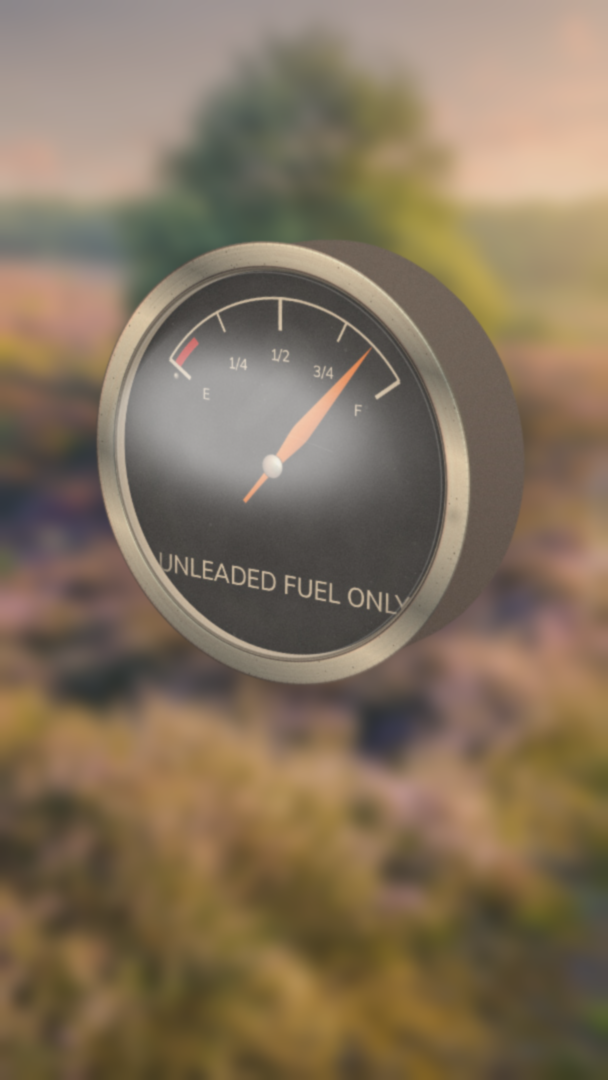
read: 0.875
